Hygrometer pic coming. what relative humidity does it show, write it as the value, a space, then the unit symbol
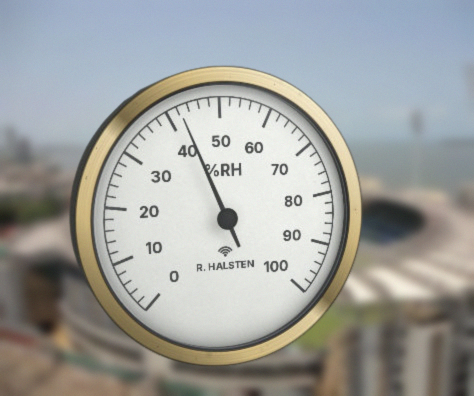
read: 42 %
